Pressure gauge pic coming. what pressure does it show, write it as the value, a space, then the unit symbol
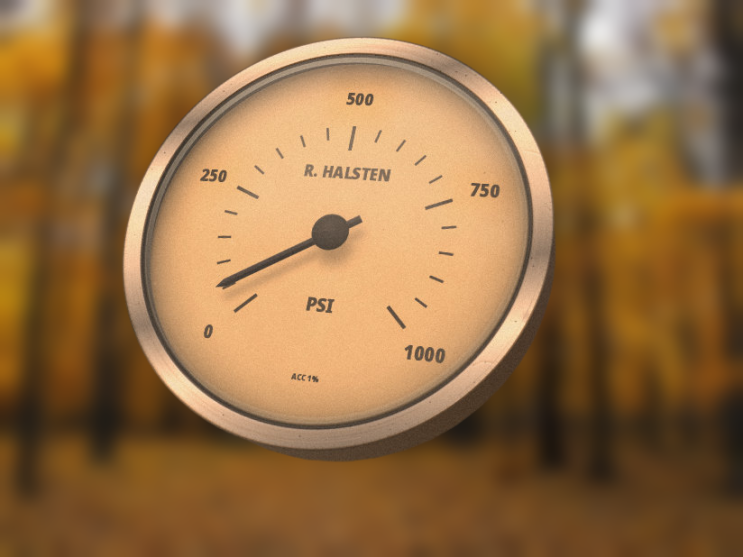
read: 50 psi
